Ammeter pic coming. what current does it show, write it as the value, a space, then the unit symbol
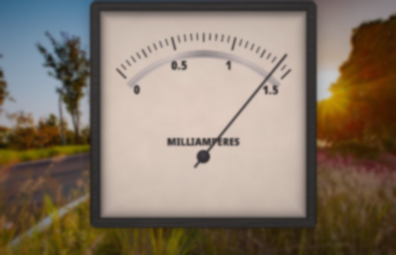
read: 1.4 mA
